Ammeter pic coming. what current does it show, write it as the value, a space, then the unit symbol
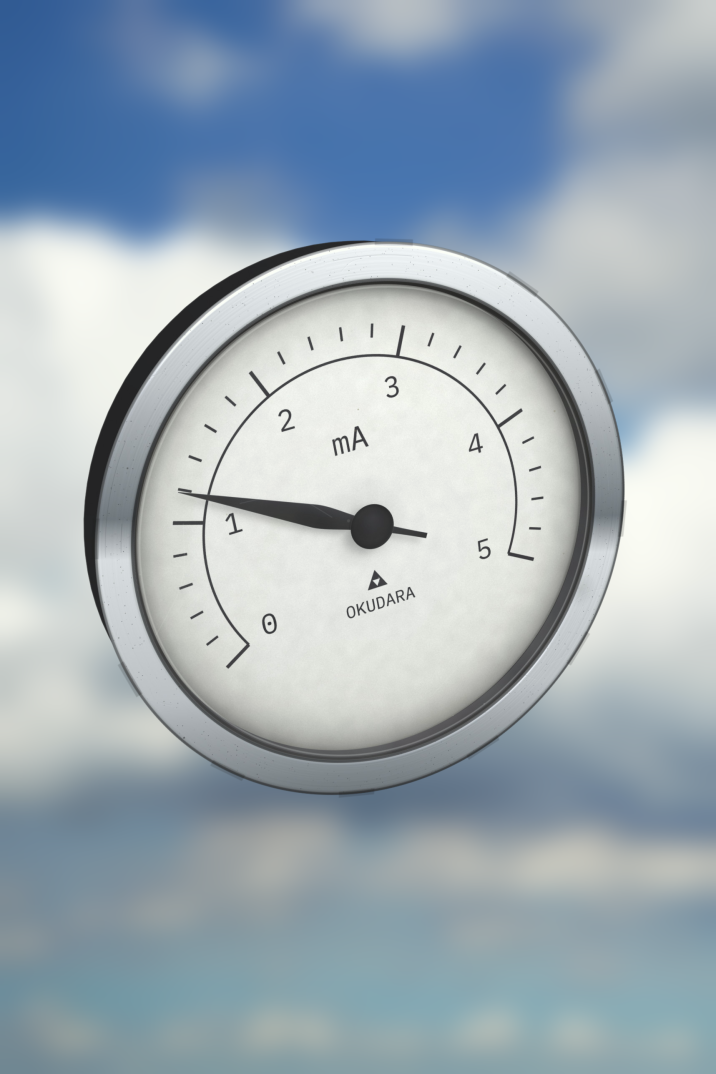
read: 1.2 mA
